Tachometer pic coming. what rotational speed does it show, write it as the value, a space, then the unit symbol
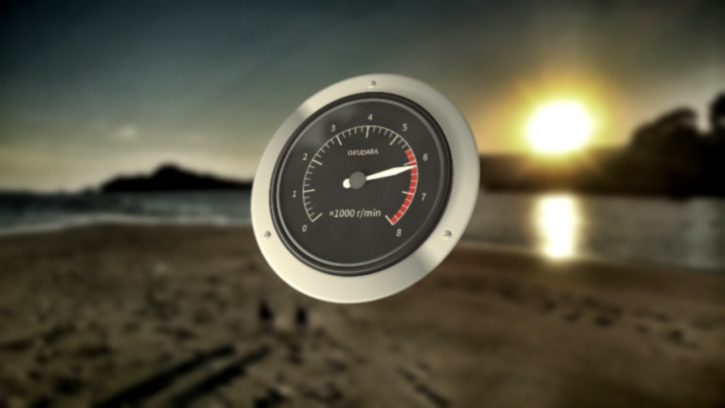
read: 6200 rpm
